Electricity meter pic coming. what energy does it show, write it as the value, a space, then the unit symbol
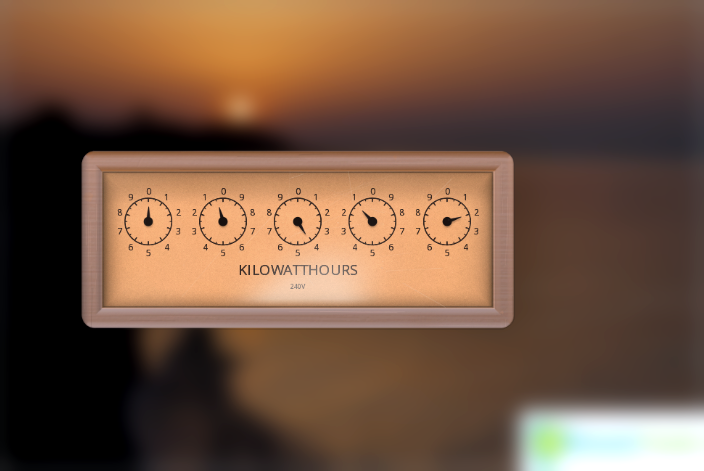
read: 412 kWh
